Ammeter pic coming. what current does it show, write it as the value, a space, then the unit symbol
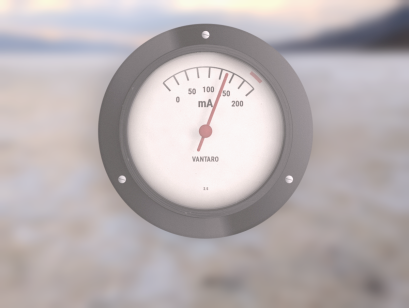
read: 137.5 mA
